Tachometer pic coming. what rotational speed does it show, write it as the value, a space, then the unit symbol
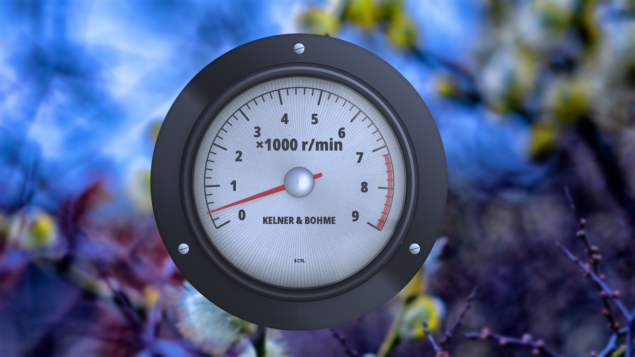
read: 400 rpm
